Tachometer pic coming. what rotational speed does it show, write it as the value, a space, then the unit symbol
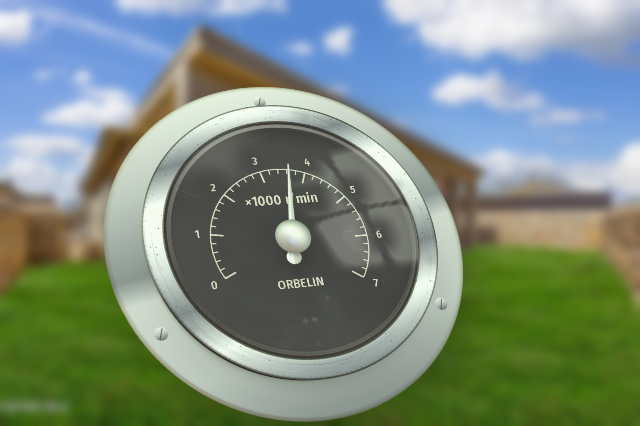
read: 3600 rpm
